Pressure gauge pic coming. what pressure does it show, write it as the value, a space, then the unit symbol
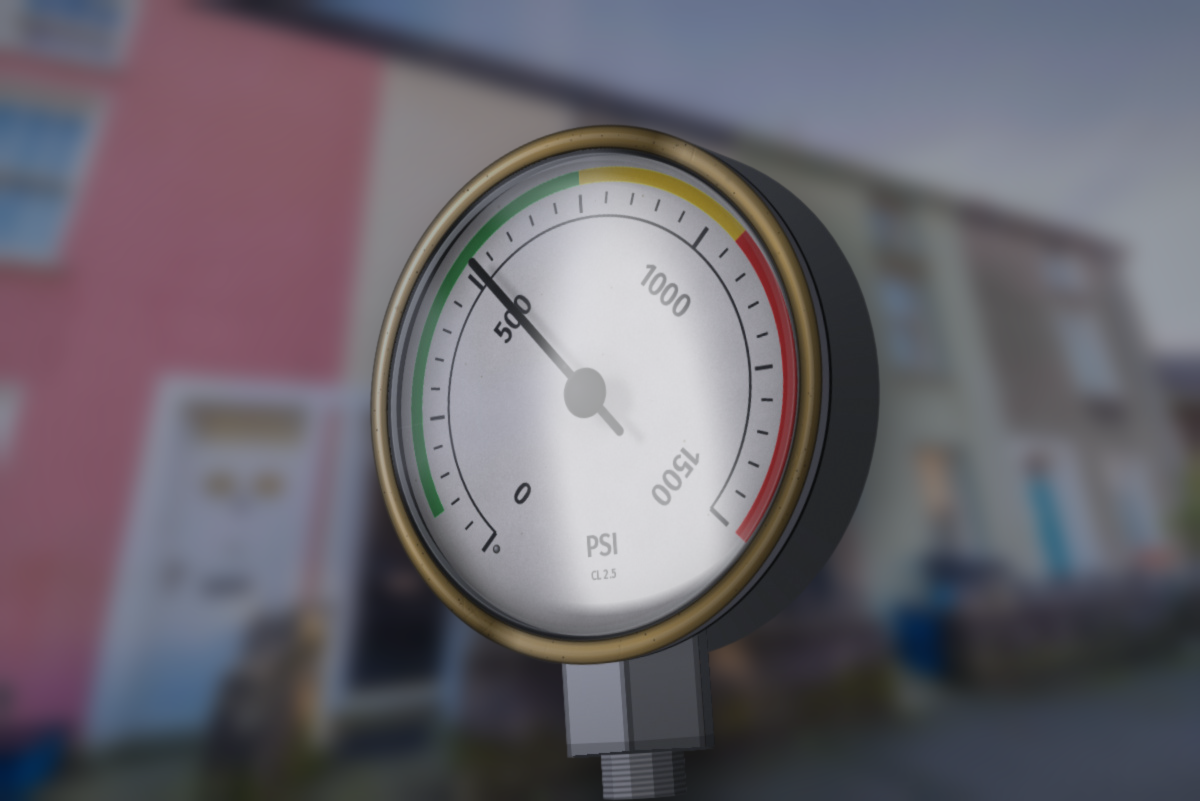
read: 525 psi
